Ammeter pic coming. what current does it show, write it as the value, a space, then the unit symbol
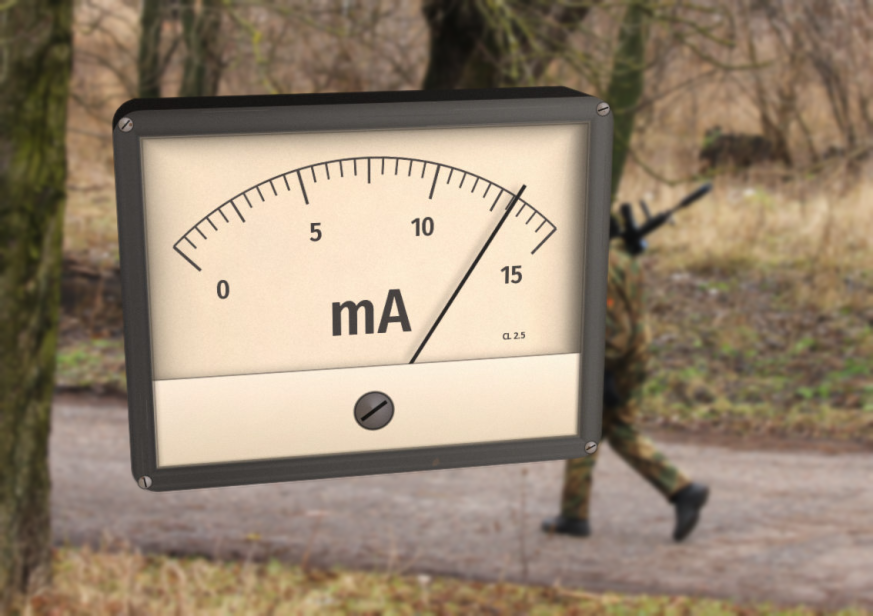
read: 13 mA
